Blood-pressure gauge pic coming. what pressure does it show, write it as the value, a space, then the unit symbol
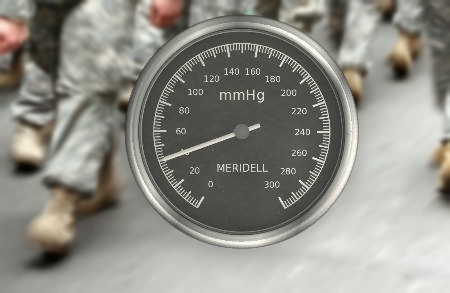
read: 40 mmHg
